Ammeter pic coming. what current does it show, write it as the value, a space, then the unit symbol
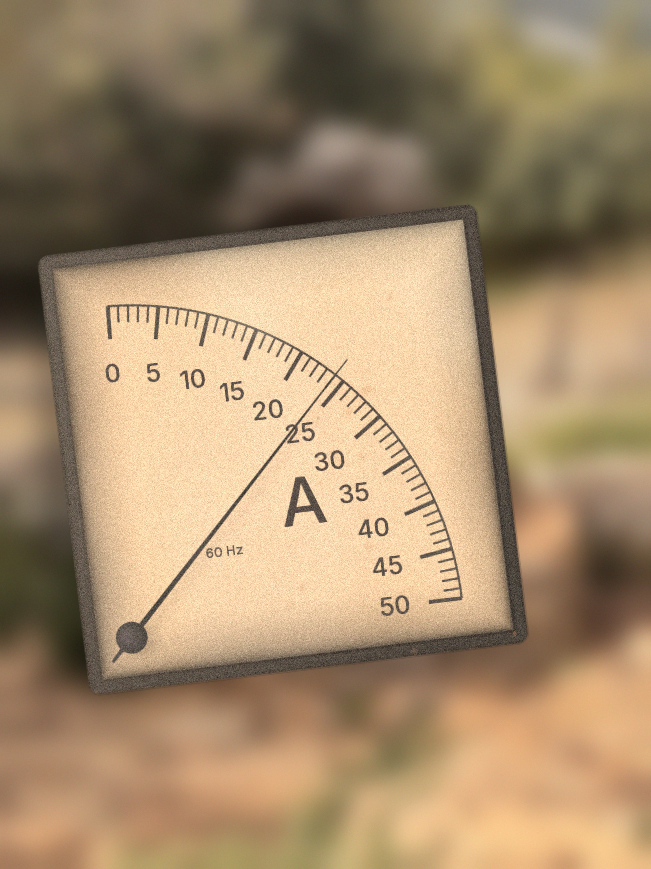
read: 24 A
